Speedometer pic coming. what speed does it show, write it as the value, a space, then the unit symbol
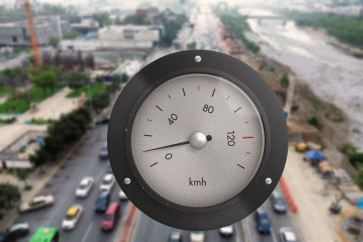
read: 10 km/h
